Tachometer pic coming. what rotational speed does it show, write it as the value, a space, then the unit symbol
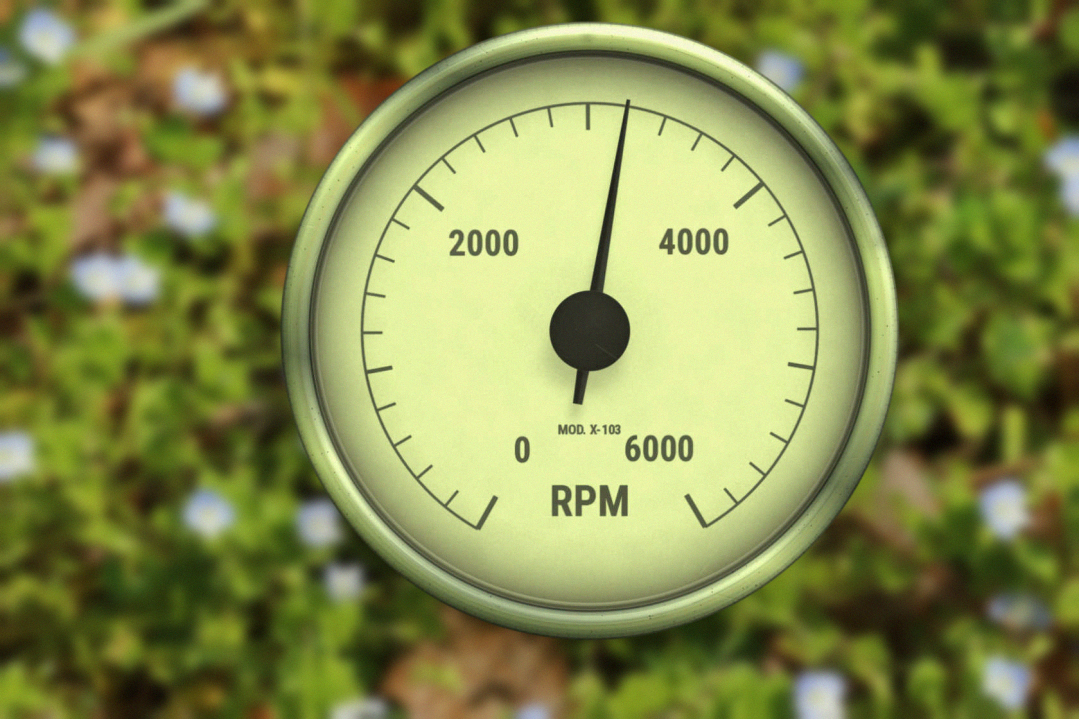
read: 3200 rpm
